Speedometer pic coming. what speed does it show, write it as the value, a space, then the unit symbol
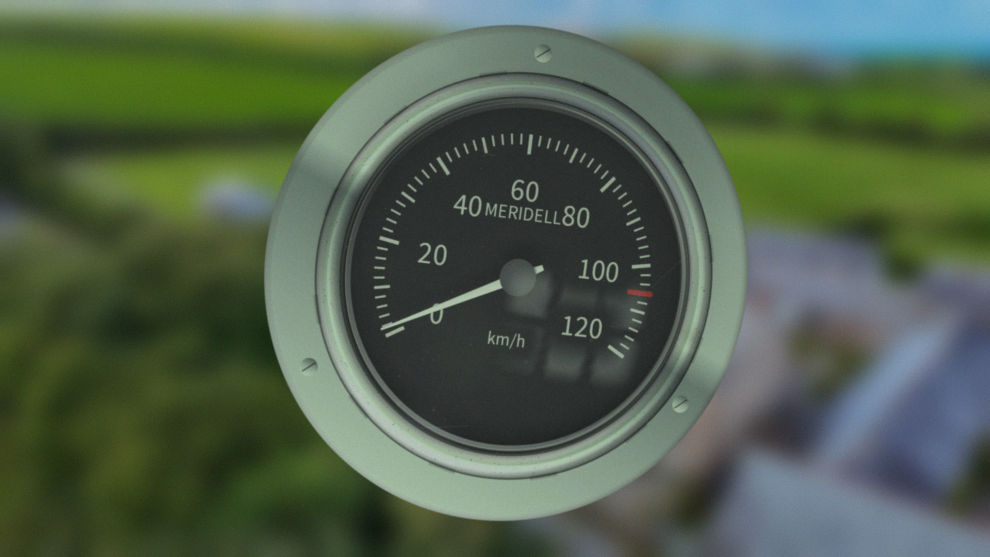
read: 2 km/h
